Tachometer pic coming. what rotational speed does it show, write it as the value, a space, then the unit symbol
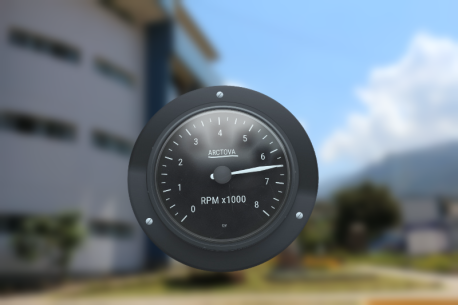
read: 6500 rpm
